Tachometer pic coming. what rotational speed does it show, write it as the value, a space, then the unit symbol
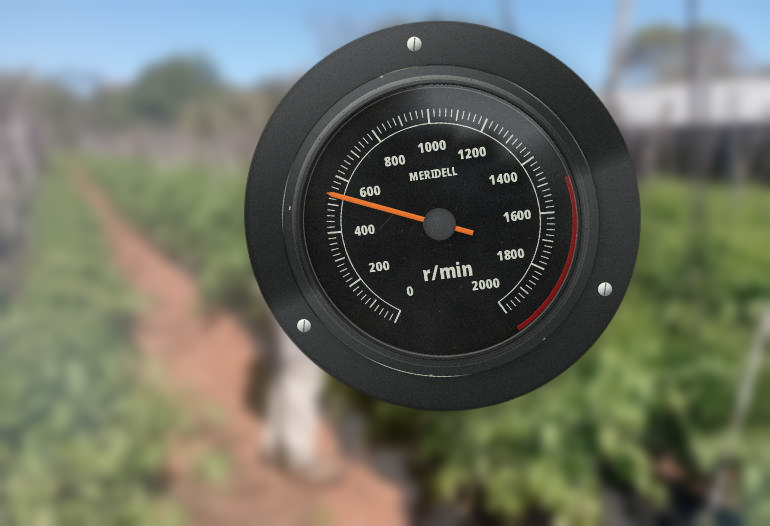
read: 540 rpm
